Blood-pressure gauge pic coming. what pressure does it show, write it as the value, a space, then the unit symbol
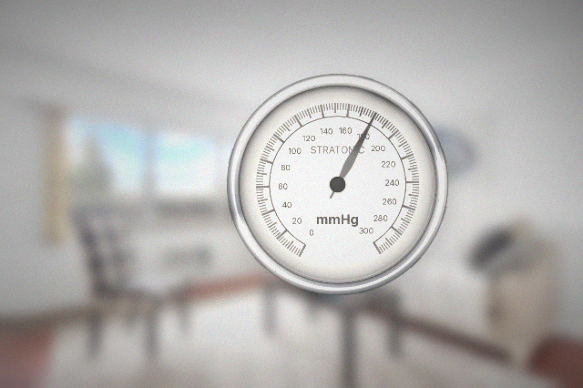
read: 180 mmHg
